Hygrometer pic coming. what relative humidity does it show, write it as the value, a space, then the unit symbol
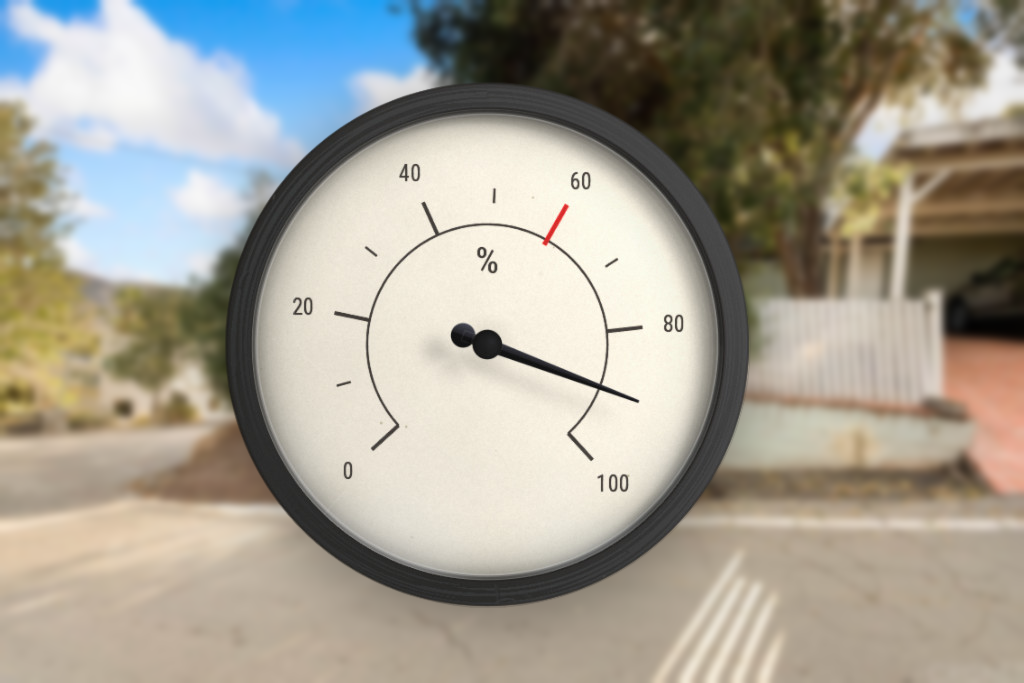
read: 90 %
